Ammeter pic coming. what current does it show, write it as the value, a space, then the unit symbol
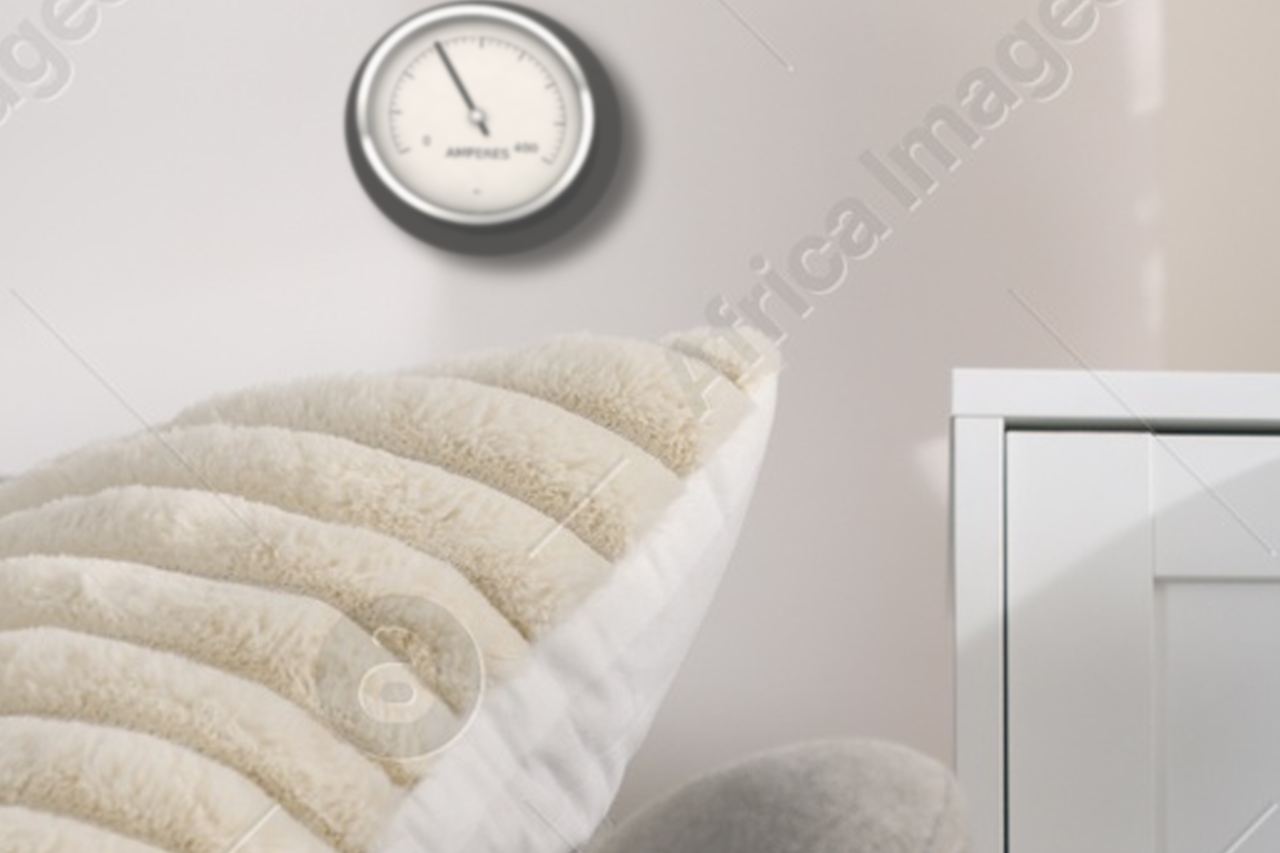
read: 150 A
